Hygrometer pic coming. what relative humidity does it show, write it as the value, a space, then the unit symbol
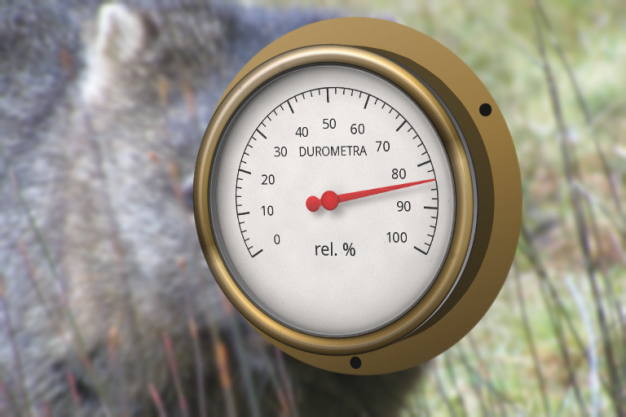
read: 84 %
